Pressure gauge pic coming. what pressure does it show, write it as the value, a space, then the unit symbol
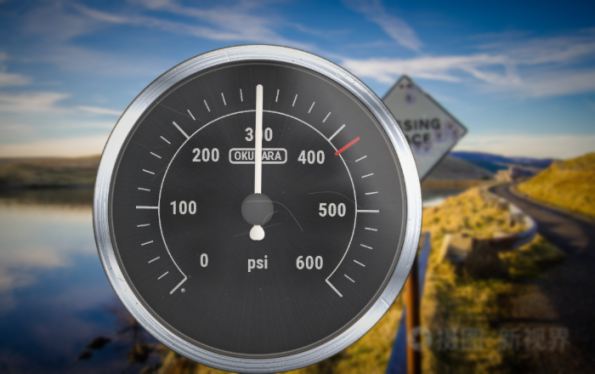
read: 300 psi
